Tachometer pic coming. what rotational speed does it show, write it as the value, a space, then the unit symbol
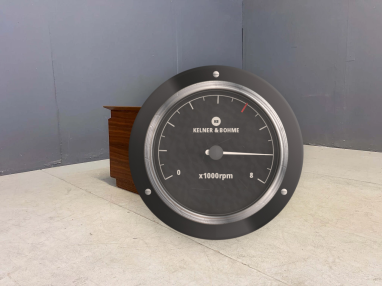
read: 7000 rpm
